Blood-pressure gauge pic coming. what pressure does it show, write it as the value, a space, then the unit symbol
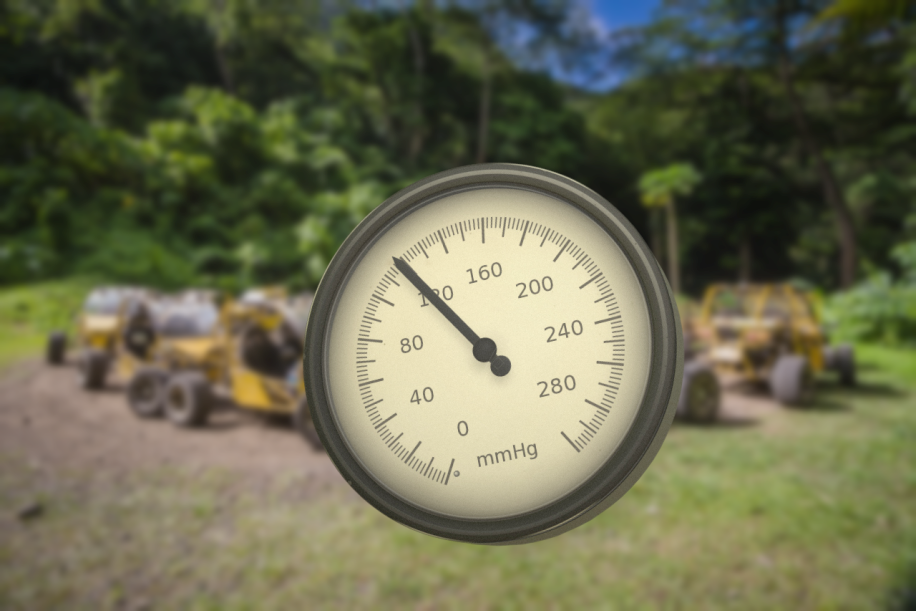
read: 118 mmHg
